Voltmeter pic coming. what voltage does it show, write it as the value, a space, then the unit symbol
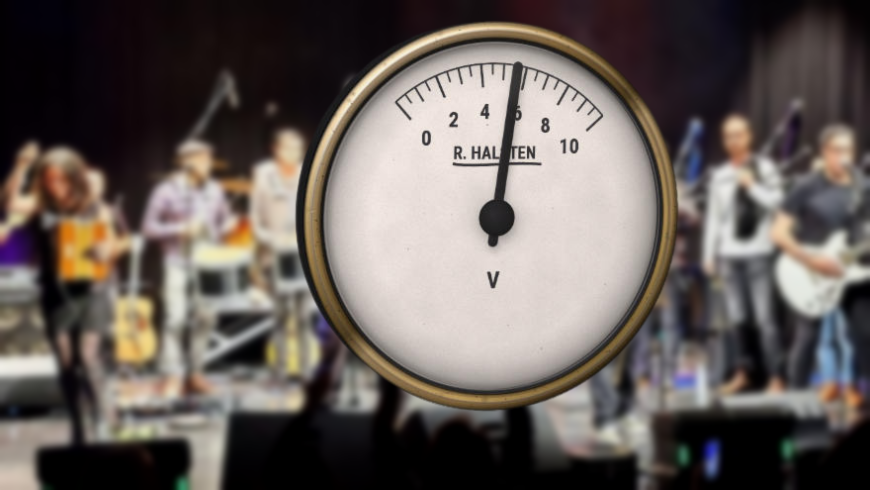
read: 5.5 V
